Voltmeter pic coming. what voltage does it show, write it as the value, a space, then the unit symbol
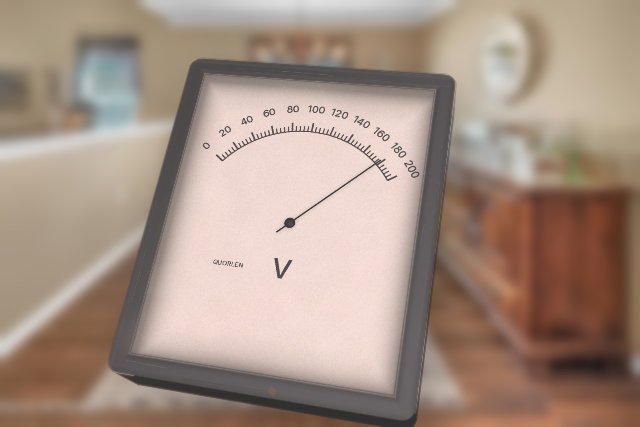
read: 180 V
